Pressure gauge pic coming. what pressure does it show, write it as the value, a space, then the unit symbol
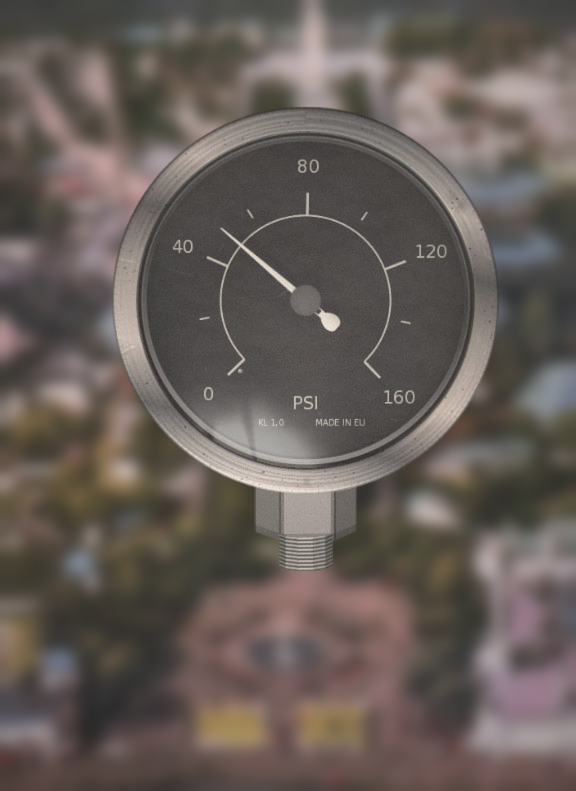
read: 50 psi
